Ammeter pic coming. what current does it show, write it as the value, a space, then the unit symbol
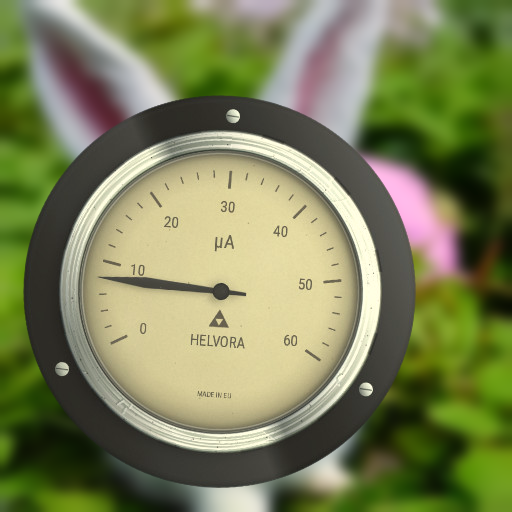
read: 8 µA
